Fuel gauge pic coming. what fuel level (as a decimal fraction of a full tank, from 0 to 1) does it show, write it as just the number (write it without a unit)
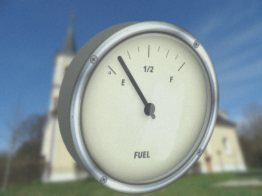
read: 0.125
